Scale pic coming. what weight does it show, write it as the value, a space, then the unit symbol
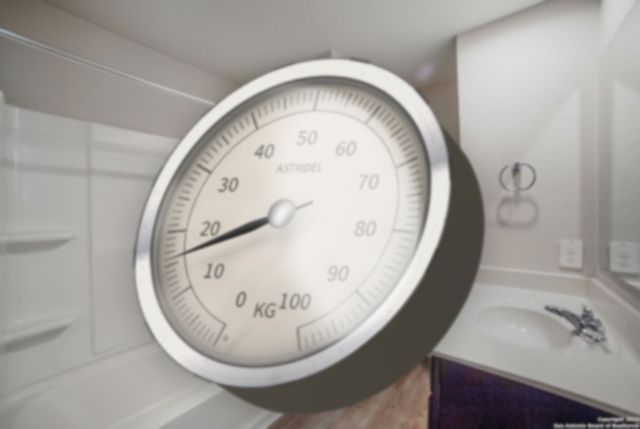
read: 15 kg
